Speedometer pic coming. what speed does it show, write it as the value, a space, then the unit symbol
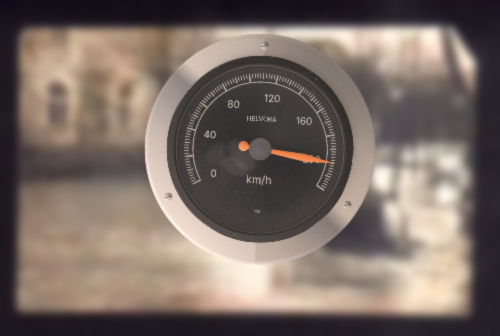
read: 200 km/h
